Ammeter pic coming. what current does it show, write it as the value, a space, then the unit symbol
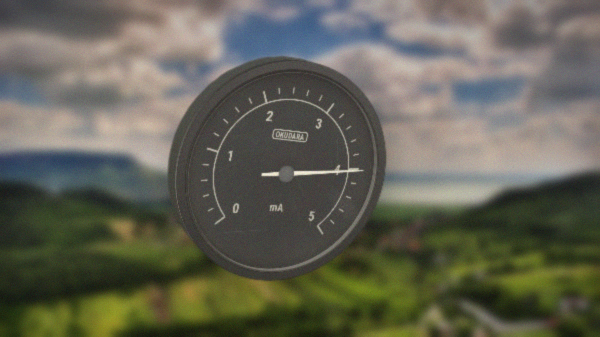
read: 4 mA
